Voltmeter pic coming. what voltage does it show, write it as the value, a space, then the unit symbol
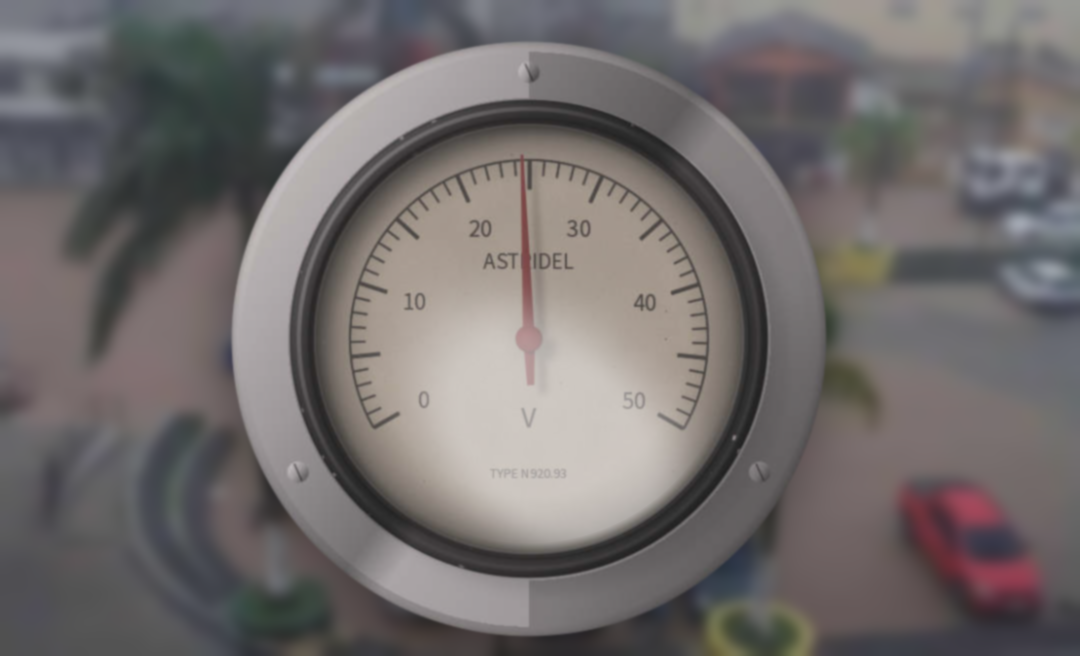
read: 24.5 V
